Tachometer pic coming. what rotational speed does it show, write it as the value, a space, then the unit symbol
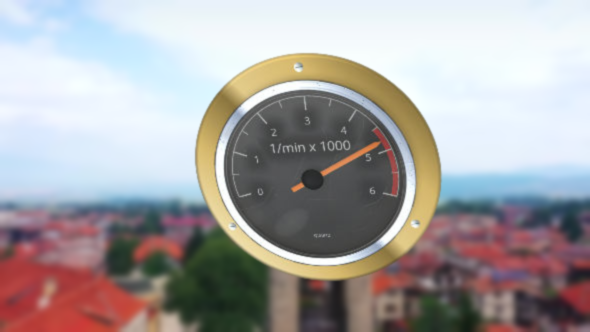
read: 4750 rpm
